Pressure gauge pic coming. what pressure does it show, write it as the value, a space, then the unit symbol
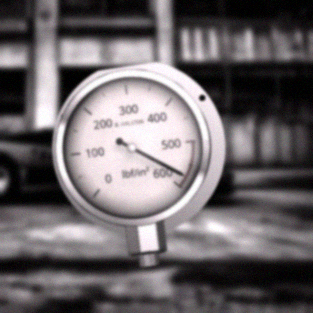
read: 575 psi
